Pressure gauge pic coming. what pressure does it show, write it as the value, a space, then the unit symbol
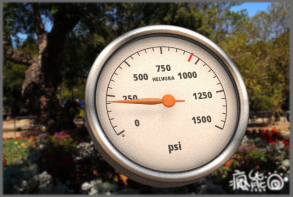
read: 200 psi
